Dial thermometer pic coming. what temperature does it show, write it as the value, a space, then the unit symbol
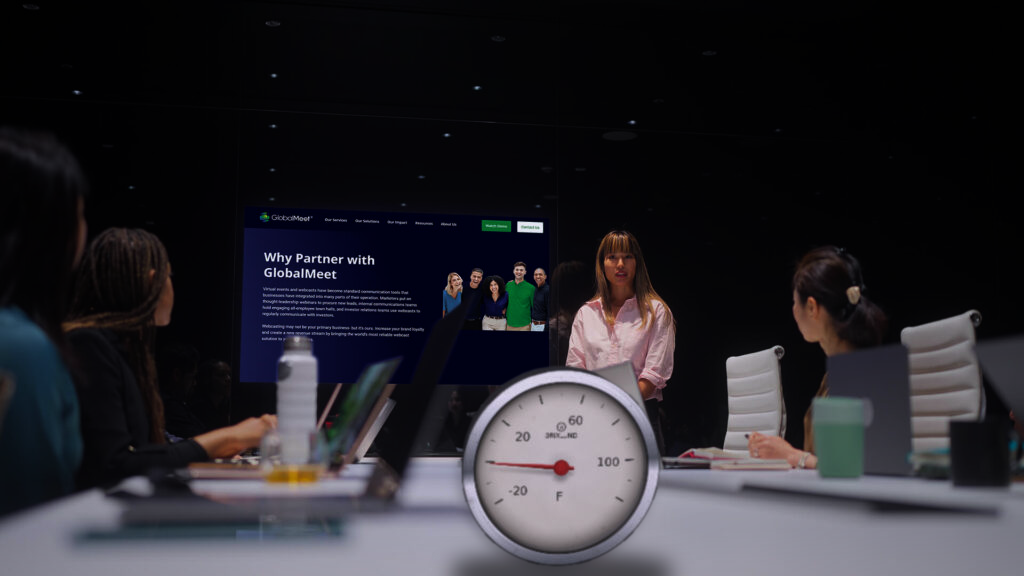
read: 0 °F
